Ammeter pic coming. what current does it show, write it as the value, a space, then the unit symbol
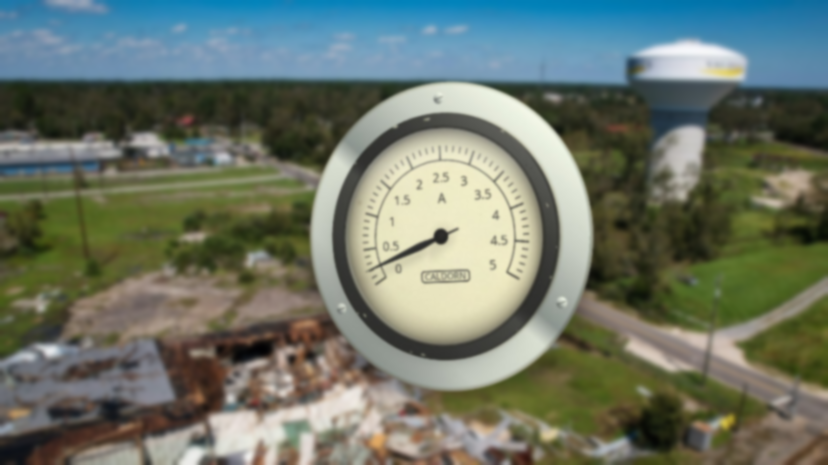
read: 0.2 A
